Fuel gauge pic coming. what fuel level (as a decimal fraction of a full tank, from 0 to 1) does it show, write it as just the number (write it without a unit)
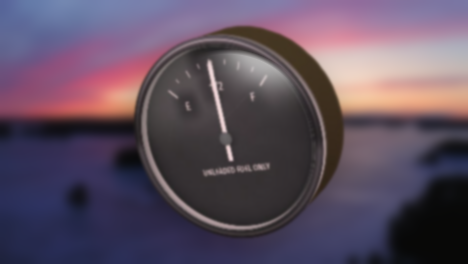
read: 0.5
